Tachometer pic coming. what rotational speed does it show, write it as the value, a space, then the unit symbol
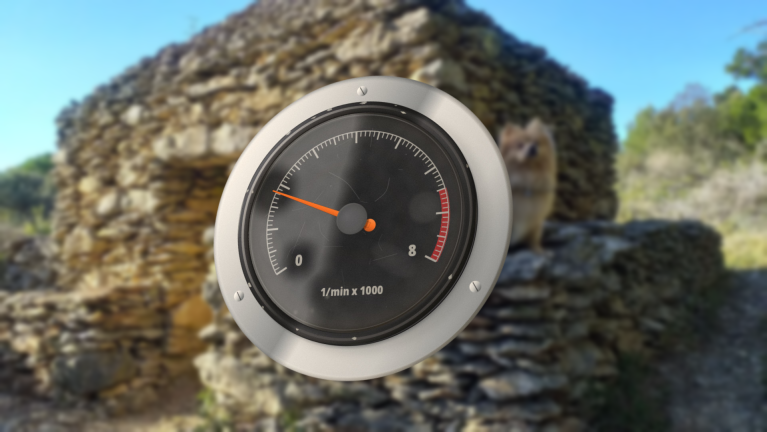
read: 1800 rpm
